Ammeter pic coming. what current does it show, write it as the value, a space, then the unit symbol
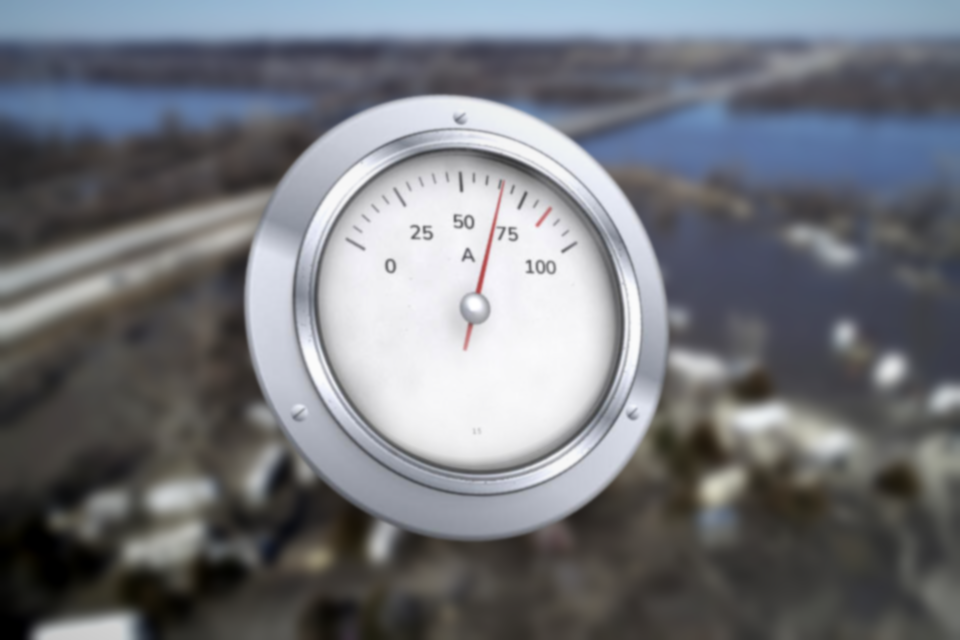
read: 65 A
